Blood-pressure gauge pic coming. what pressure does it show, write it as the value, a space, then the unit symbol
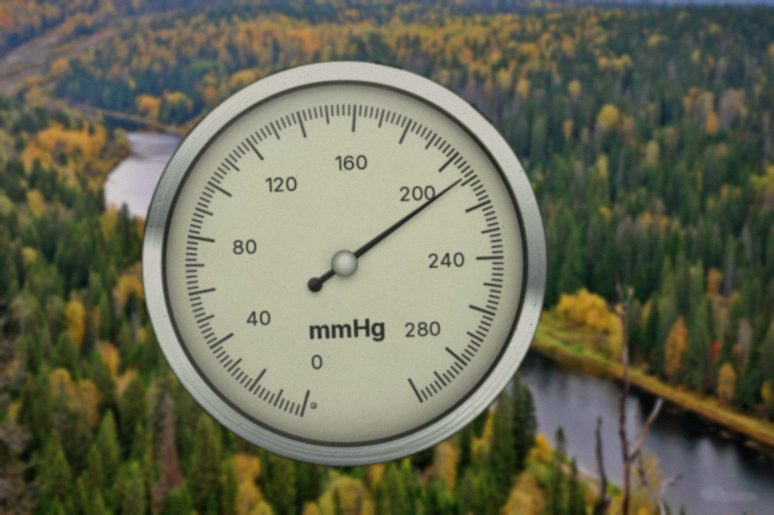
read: 208 mmHg
